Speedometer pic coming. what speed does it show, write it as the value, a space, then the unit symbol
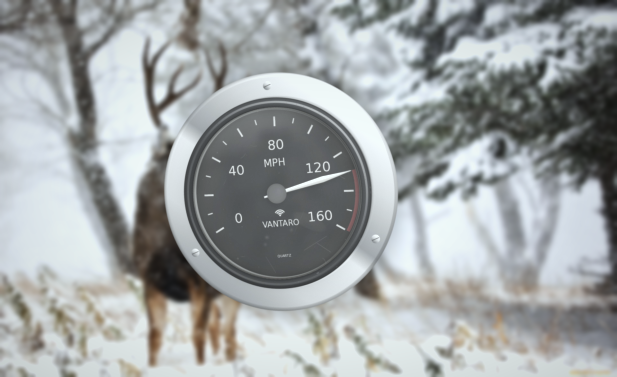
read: 130 mph
